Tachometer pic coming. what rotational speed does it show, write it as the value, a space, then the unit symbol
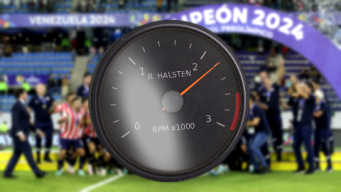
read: 2200 rpm
